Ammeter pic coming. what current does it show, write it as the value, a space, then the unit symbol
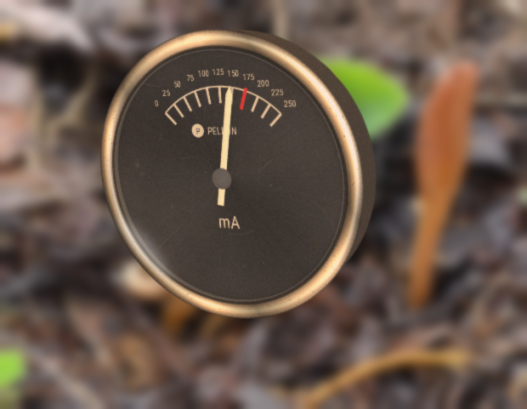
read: 150 mA
